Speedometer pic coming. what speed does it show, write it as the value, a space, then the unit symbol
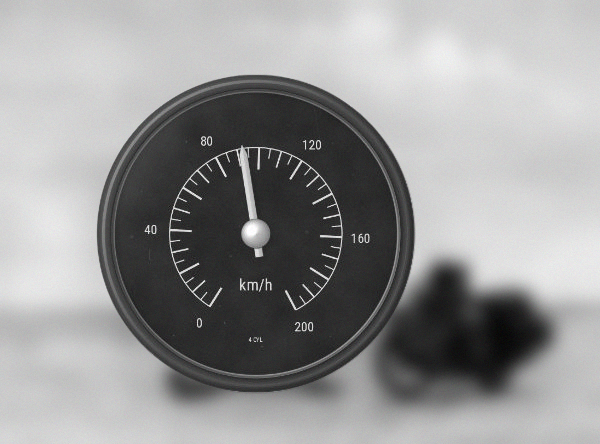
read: 92.5 km/h
